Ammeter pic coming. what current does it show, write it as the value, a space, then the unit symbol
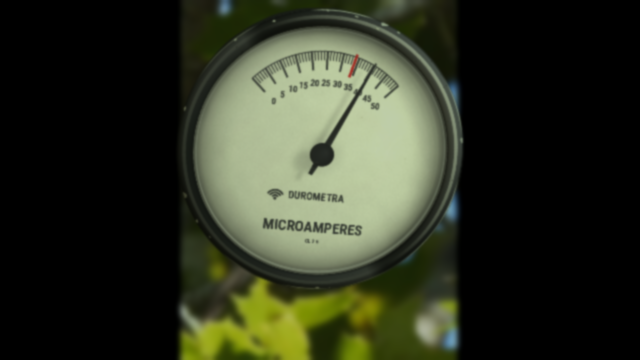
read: 40 µA
